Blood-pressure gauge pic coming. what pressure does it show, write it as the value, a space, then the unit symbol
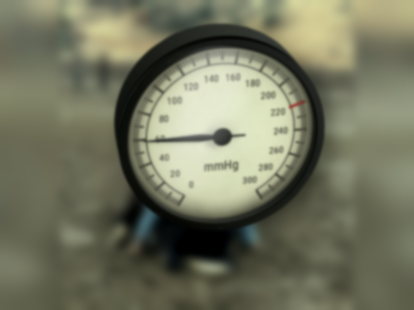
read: 60 mmHg
